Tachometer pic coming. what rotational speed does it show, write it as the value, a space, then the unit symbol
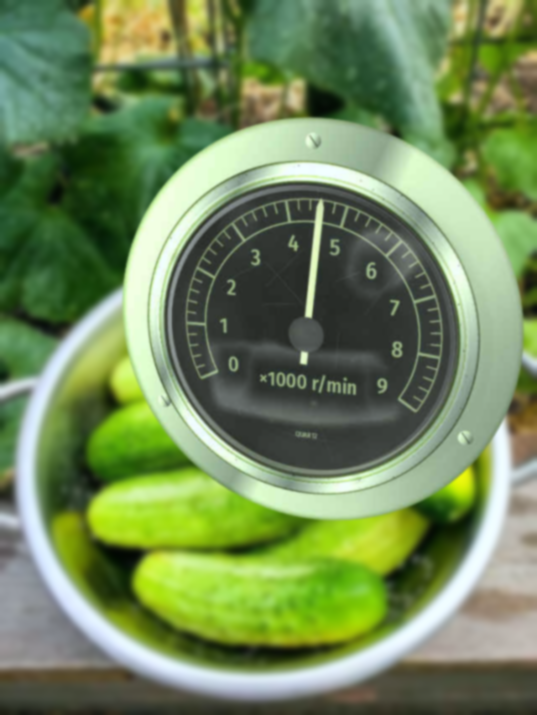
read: 4600 rpm
